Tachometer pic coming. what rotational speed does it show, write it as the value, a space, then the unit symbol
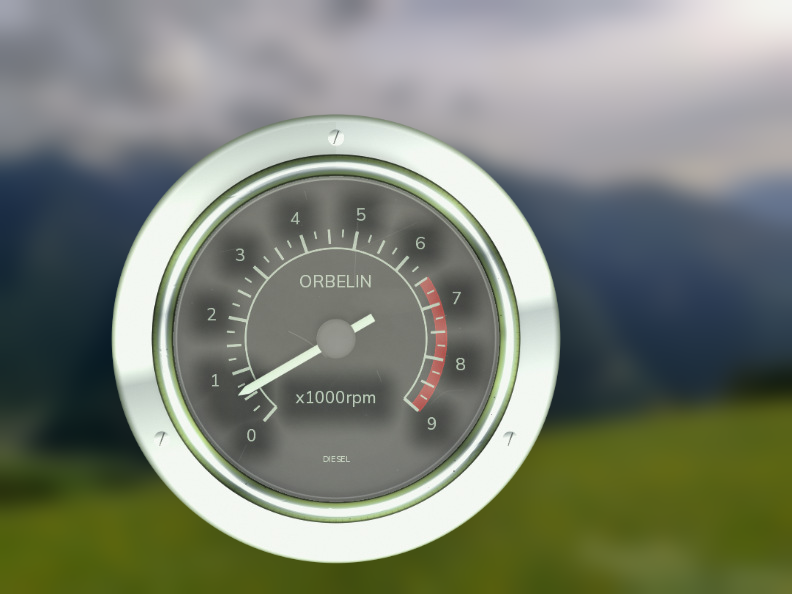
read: 625 rpm
